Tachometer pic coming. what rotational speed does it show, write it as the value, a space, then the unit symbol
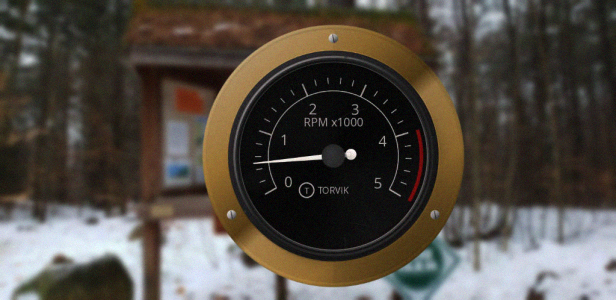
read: 500 rpm
